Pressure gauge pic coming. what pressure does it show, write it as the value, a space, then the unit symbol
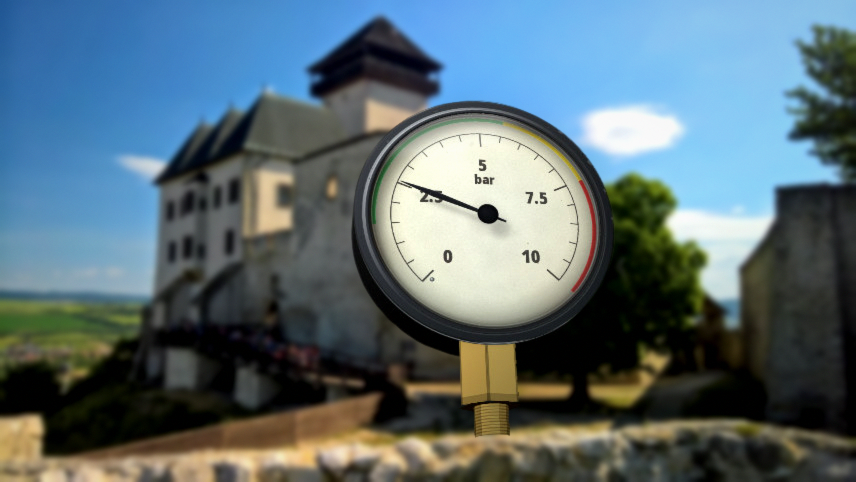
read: 2.5 bar
